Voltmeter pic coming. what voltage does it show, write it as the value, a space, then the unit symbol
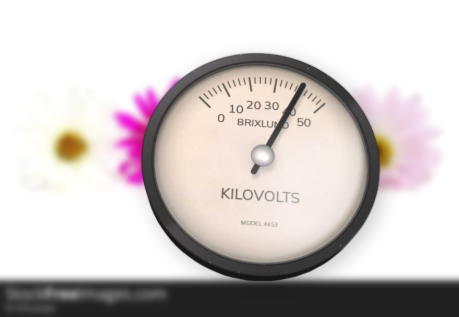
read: 40 kV
